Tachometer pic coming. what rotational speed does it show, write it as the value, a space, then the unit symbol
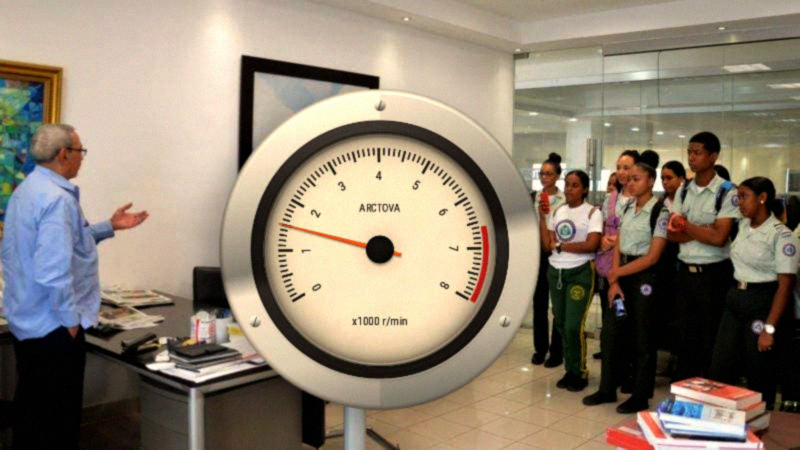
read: 1500 rpm
